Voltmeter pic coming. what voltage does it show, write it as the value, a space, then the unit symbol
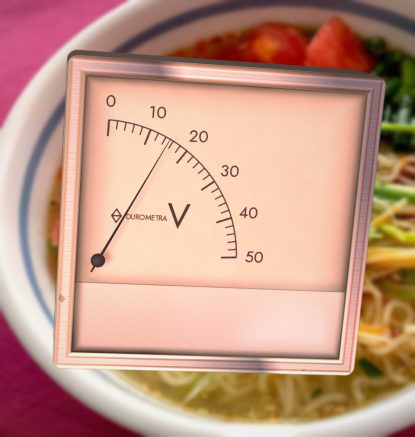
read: 15 V
